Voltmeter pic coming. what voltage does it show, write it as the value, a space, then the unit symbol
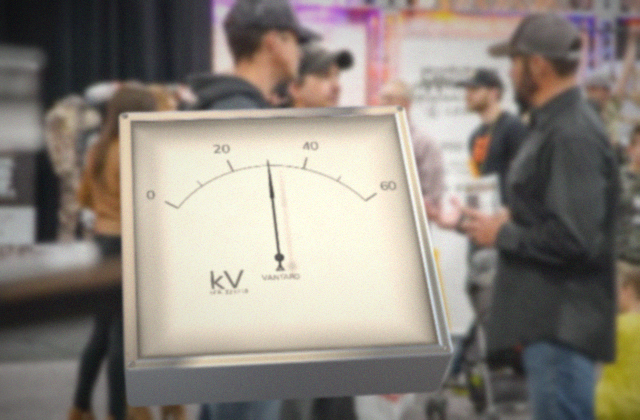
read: 30 kV
